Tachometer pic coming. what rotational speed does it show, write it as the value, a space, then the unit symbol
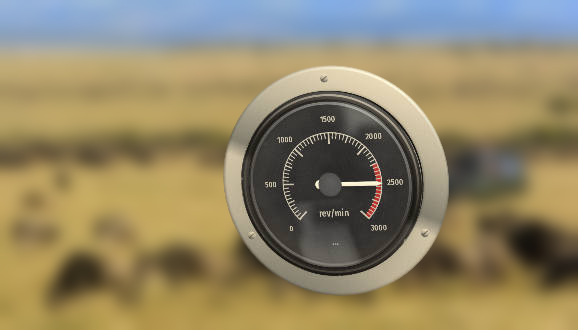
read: 2500 rpm
